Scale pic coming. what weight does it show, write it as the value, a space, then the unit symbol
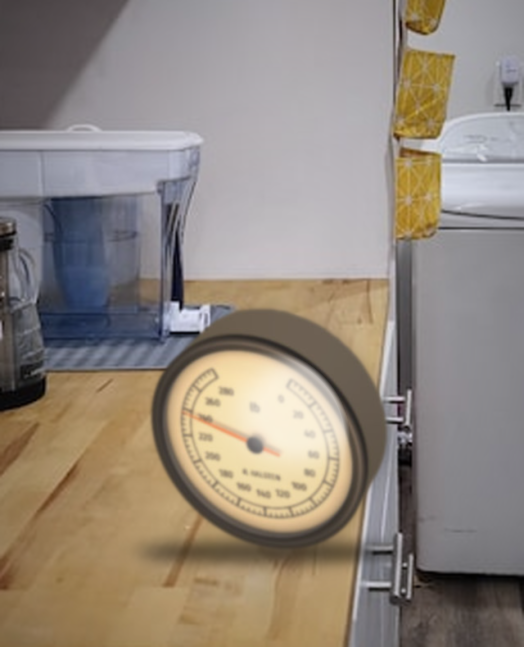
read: 240 lb
